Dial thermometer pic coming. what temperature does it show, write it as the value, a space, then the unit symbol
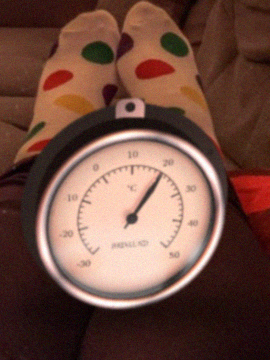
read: 20 °C
